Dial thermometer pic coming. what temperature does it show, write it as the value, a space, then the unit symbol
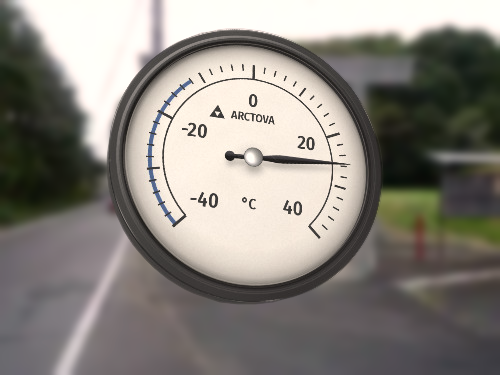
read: 26 °C
